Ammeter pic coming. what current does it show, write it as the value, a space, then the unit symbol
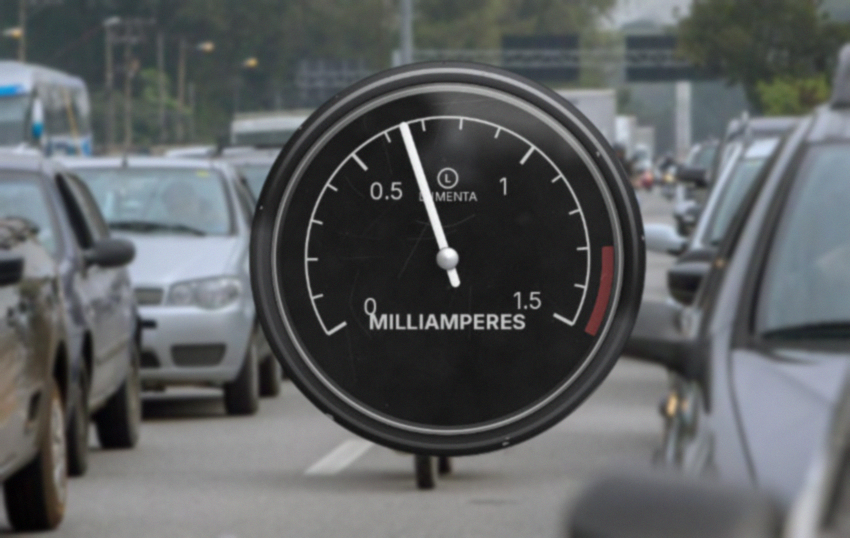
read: 0.65 mA
